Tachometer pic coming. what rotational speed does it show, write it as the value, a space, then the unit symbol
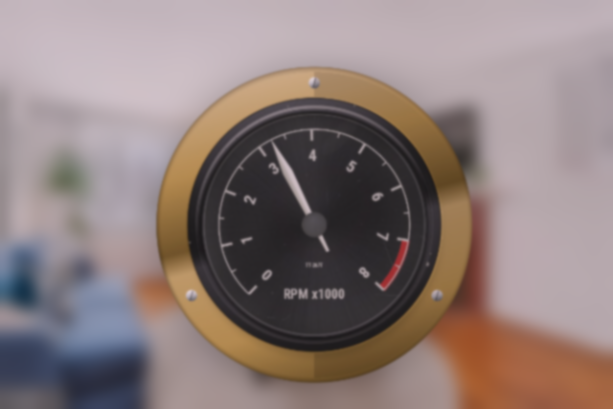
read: 3250 rpm
